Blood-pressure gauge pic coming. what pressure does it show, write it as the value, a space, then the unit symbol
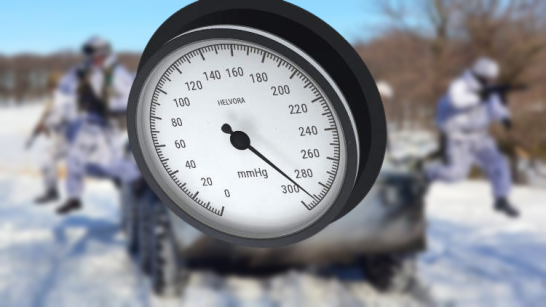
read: 290 mmHg
